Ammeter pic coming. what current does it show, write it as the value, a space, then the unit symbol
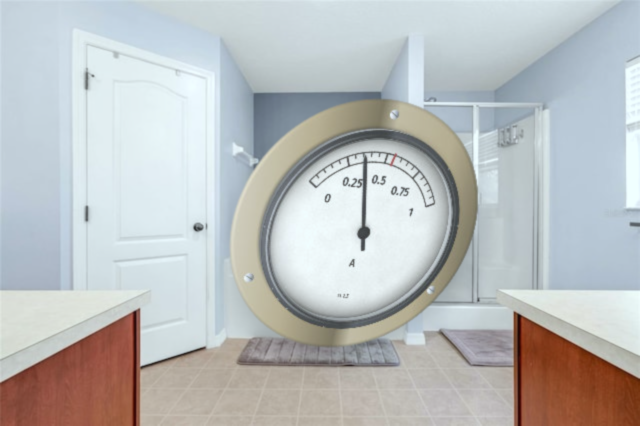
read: 0.35 A
